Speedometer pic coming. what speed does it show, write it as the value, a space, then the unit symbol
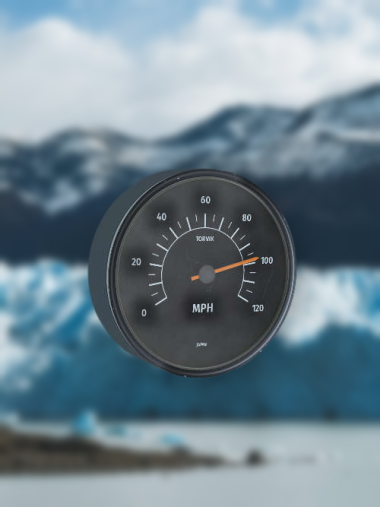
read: 97.5 mph
